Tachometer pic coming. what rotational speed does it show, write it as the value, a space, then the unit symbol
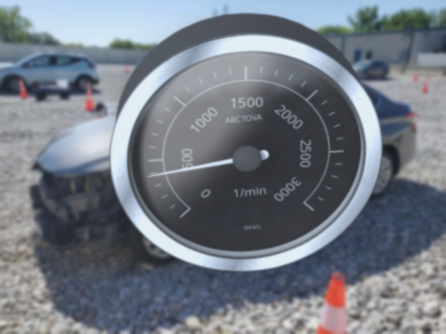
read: 400 rpm
